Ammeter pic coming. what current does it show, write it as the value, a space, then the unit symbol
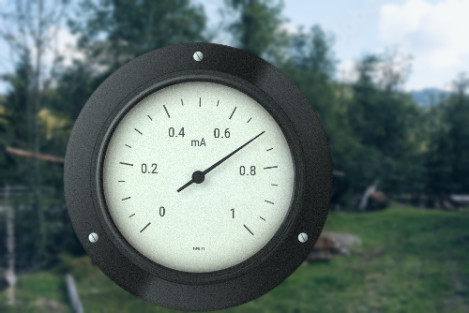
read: 0.7 mA
